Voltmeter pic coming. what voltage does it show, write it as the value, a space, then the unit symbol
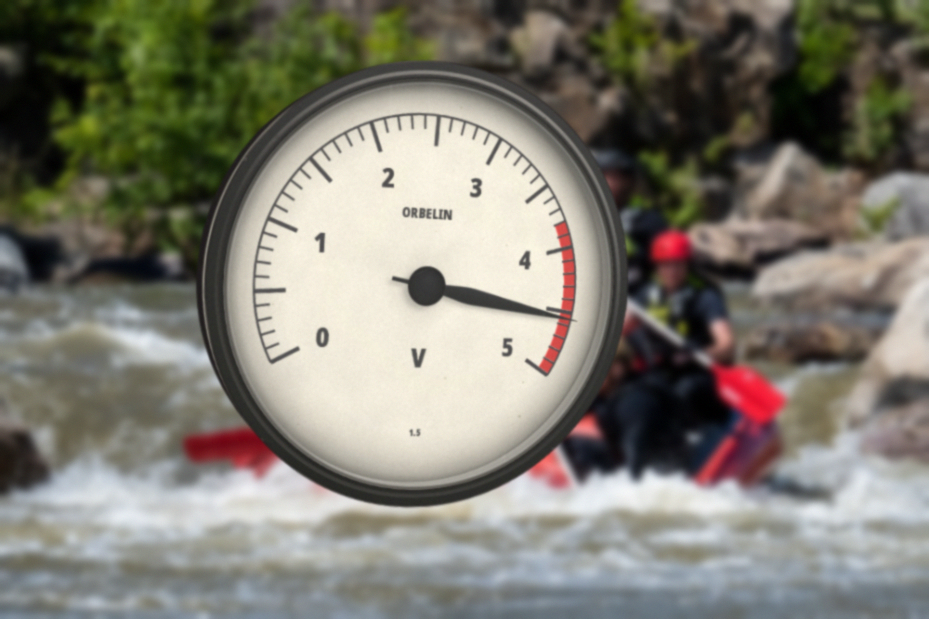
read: 4.55 V
